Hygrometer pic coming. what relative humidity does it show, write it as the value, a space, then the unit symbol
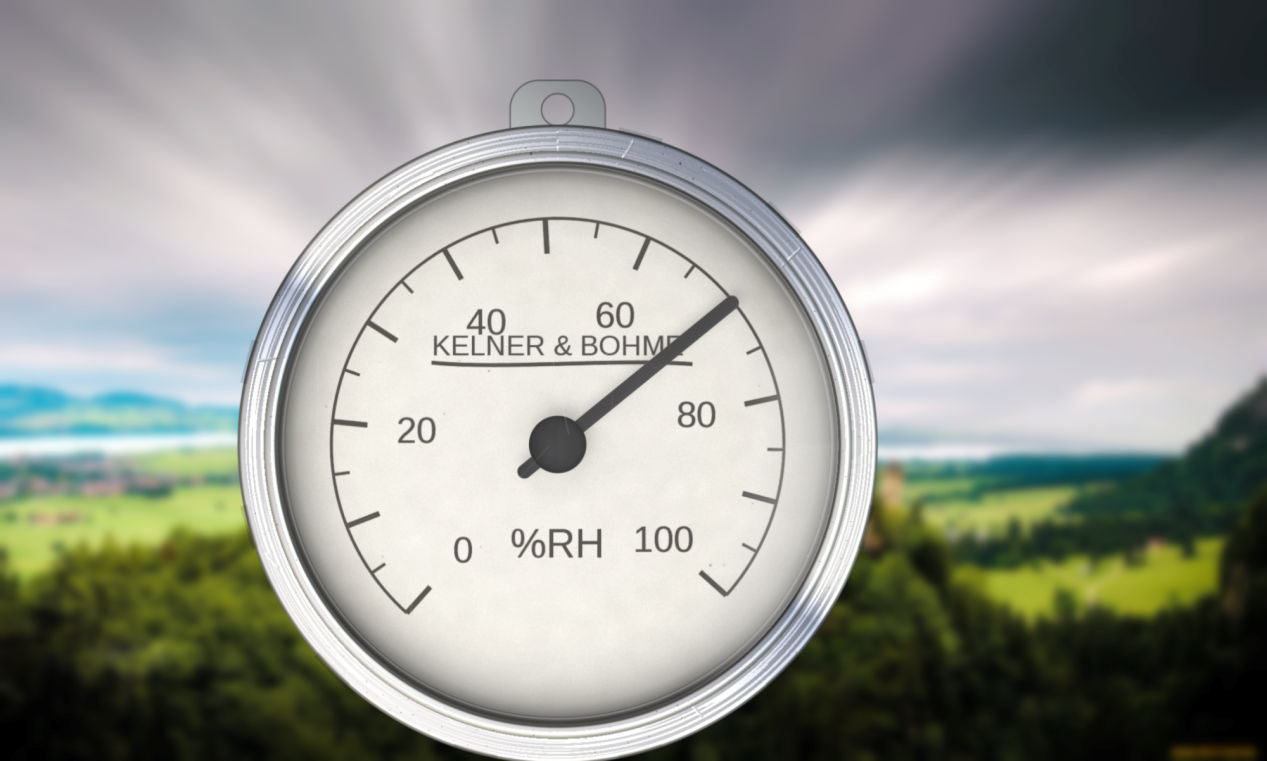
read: 70 %
